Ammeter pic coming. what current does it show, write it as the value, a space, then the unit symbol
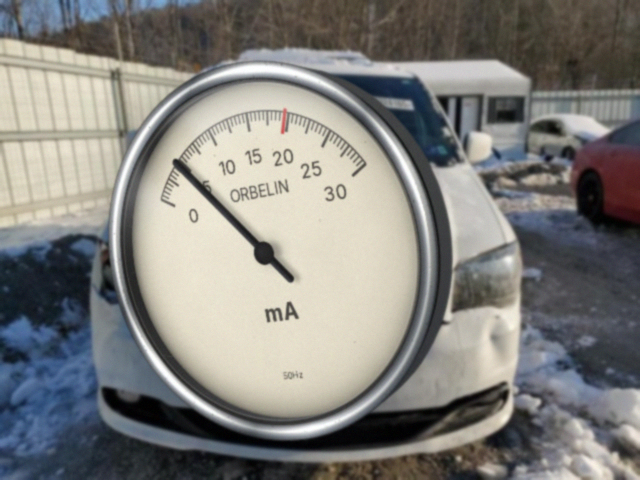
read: 5 mA
